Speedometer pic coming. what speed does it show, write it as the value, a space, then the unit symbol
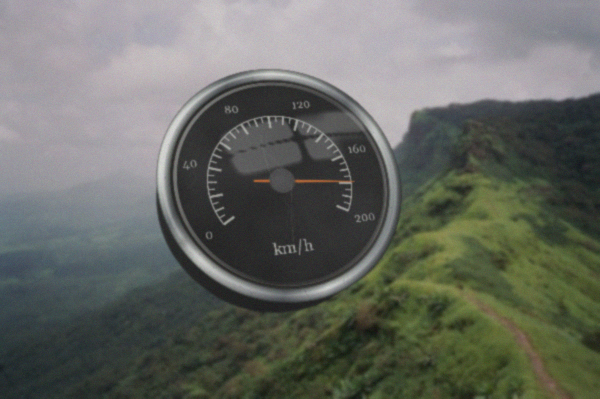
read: 180 km/h
